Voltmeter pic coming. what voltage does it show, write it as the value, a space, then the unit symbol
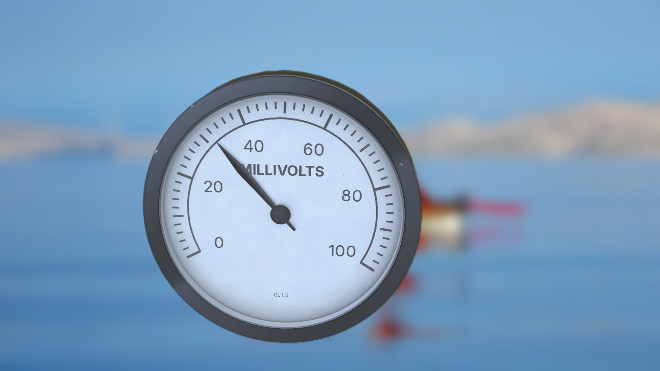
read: 32 mV
